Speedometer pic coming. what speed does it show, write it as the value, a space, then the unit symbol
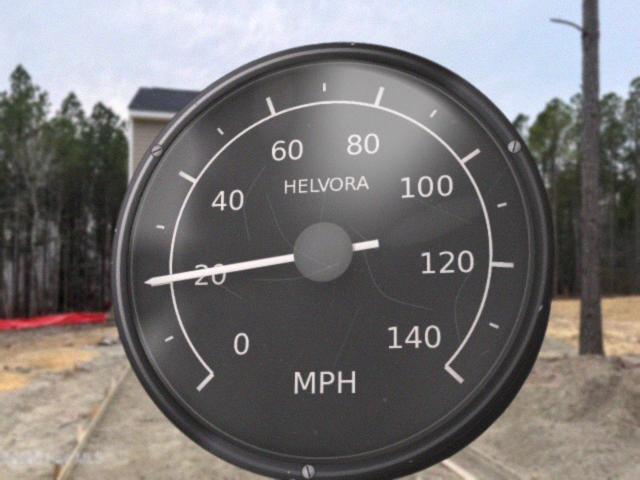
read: 20 mph
